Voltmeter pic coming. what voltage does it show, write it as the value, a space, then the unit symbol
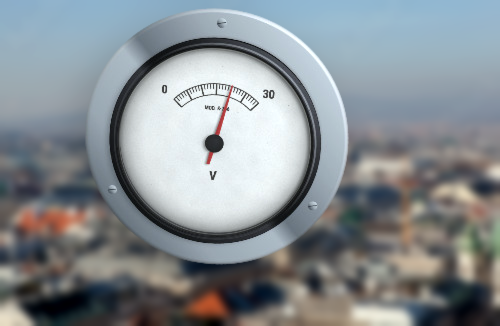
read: 20 V
